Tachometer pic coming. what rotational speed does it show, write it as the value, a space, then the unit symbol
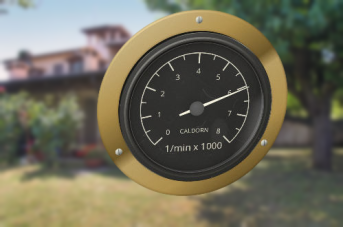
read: 6000 rpm
